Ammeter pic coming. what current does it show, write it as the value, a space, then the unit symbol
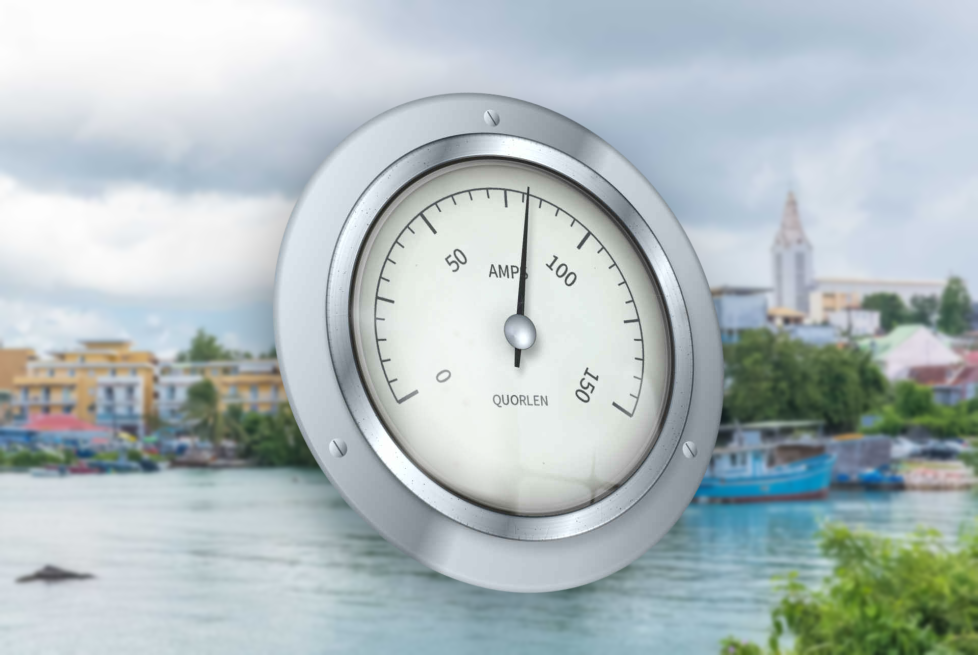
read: 80 A
